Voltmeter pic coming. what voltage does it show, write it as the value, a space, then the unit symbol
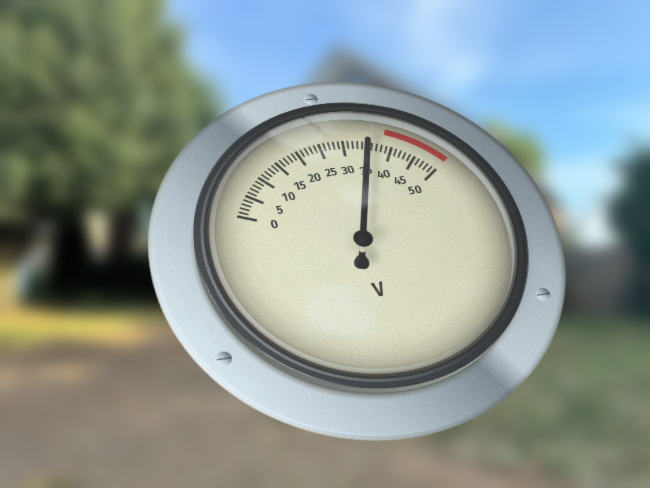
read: 35 V
